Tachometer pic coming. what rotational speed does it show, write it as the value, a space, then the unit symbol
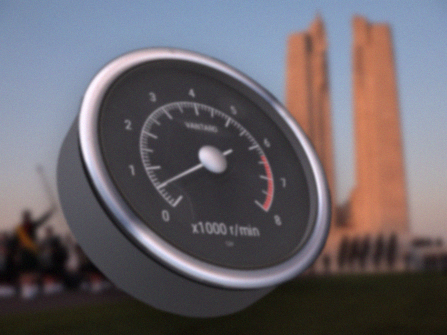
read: 500 rpm
